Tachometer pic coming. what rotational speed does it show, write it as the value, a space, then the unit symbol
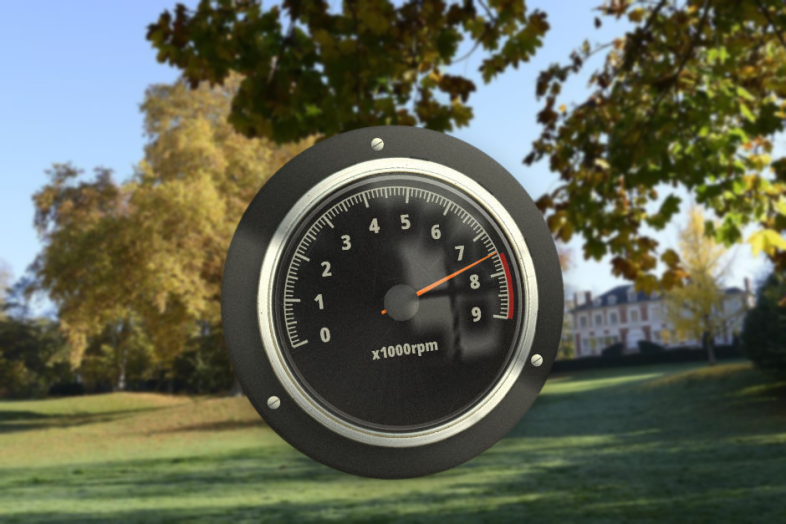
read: 7500 rpm
